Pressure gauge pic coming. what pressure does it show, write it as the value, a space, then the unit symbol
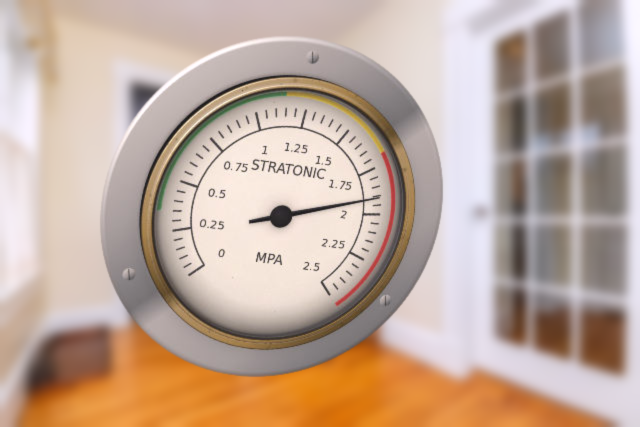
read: 1.9 MPa
